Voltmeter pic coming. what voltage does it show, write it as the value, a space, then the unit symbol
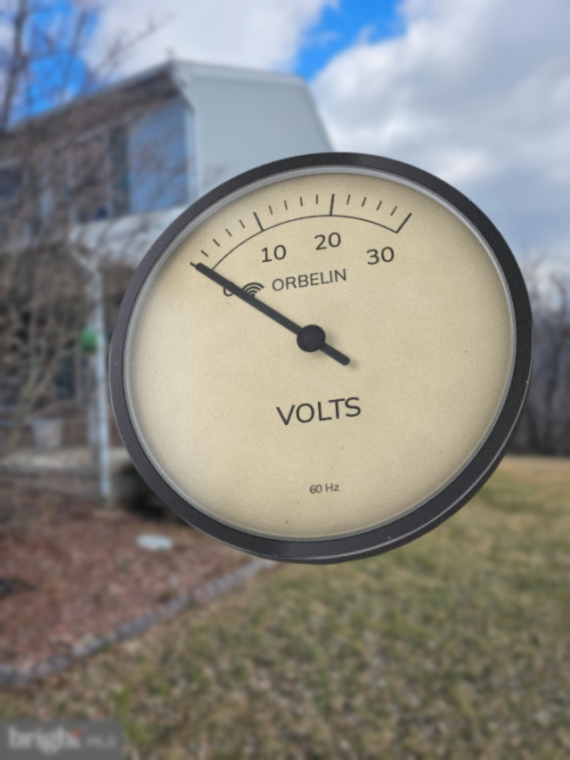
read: 0 V
